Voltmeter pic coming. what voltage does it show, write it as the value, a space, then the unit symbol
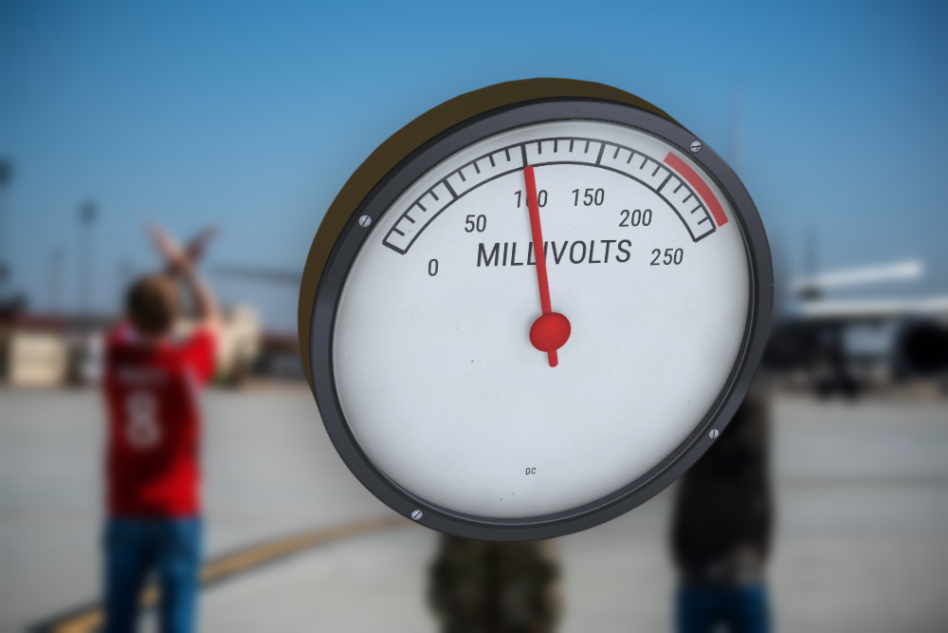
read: 100 mV
